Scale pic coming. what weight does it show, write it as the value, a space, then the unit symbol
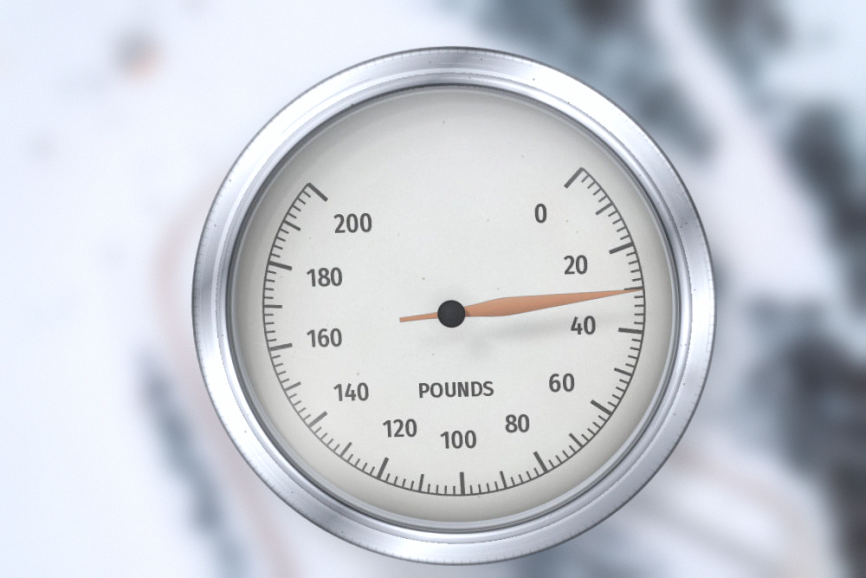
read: 30 lb
